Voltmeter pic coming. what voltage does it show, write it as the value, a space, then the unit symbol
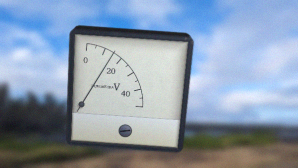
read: 15 V
